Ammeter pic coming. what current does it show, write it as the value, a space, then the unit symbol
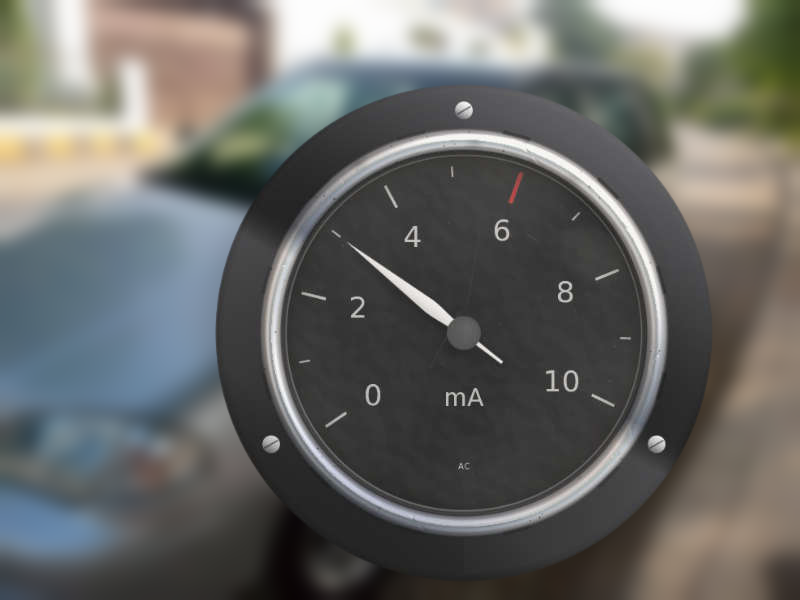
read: 3 mA
